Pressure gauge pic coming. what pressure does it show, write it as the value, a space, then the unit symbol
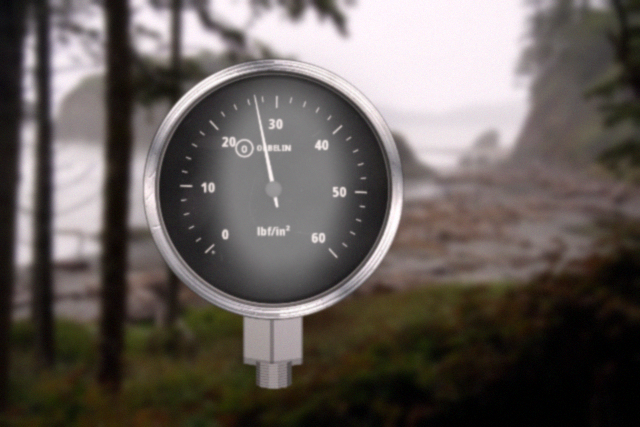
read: 27 psi
